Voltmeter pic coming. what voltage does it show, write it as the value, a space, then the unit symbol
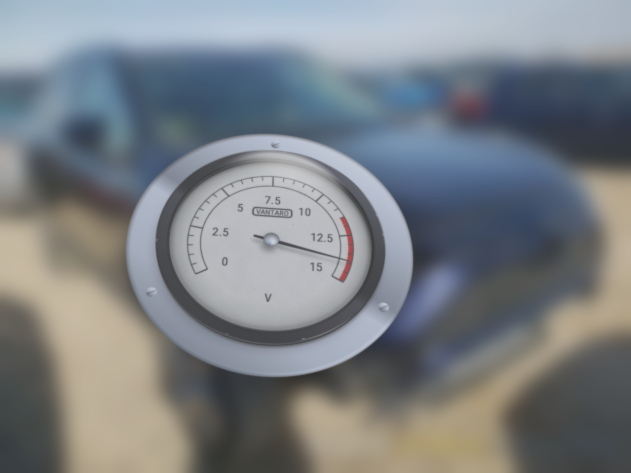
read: 14 V
